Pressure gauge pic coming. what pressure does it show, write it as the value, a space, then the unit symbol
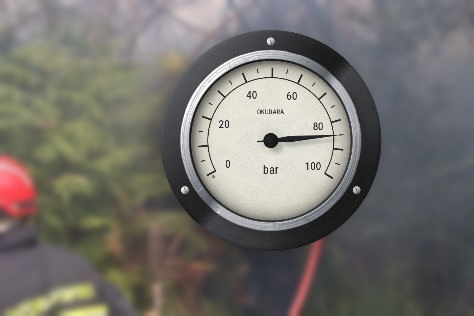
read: 85 bar
